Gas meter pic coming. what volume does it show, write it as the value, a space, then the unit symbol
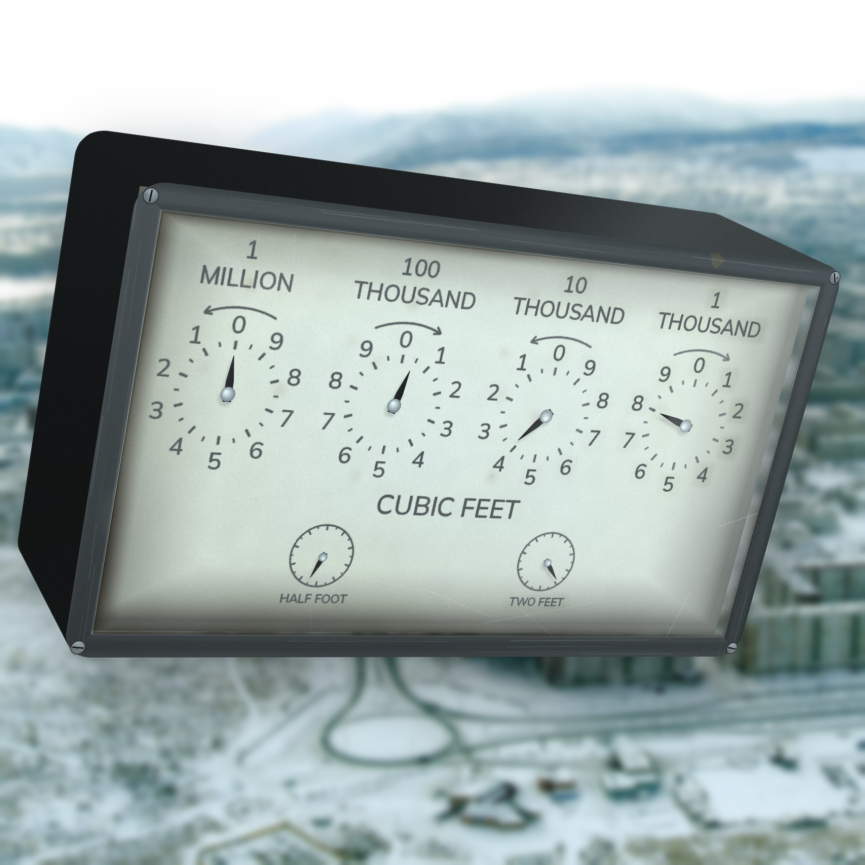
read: 3800 ft³
